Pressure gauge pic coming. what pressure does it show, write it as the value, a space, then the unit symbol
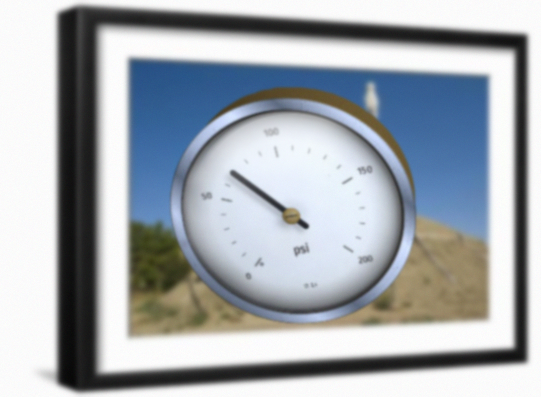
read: 70 psi
